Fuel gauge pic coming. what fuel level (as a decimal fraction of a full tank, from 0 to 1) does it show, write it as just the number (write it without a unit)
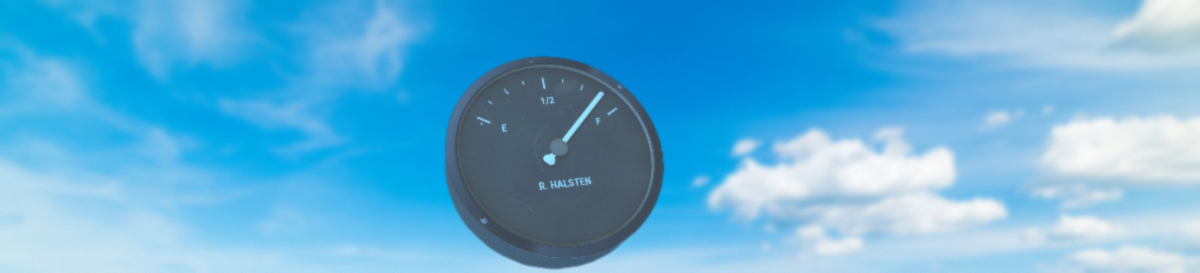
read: 0.875
